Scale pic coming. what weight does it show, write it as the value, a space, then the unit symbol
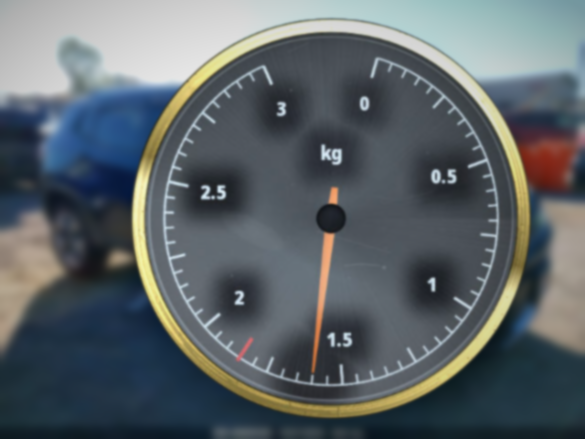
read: 1.6 kg
